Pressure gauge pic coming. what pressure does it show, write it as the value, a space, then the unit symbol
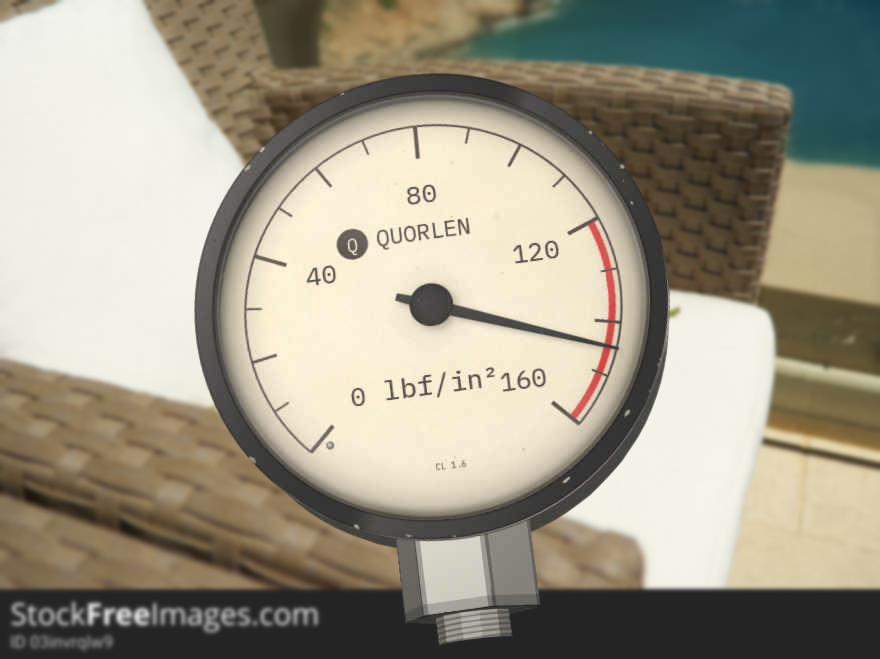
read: 145 psi
